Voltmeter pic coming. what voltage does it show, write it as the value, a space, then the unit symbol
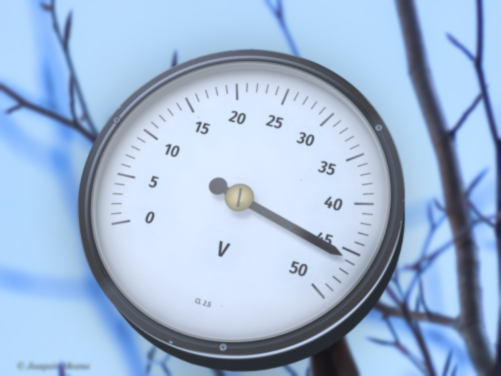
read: 46 V
